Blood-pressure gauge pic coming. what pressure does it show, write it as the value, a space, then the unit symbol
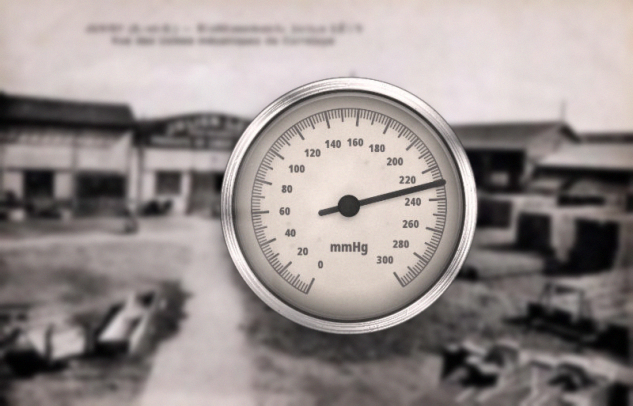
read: 230 mmHg
